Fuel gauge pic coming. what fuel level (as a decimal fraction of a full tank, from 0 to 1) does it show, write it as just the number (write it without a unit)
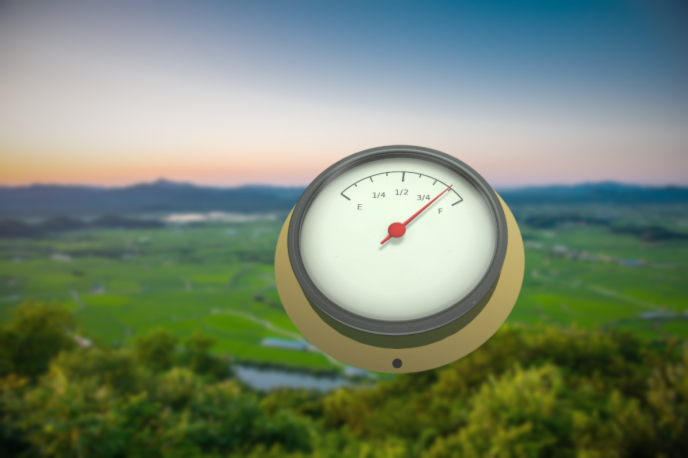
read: 0.875
